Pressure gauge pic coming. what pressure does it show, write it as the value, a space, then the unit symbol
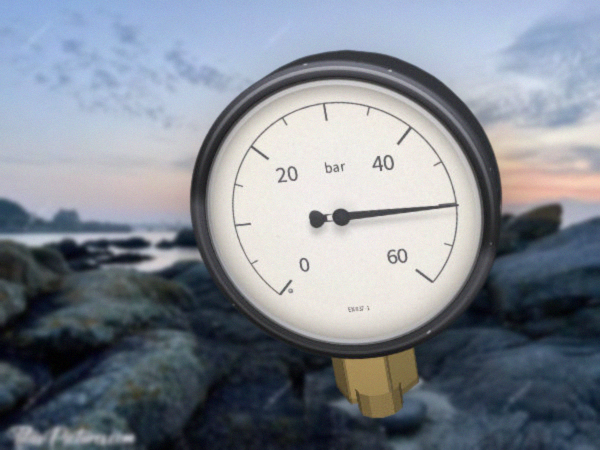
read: 50 bar
